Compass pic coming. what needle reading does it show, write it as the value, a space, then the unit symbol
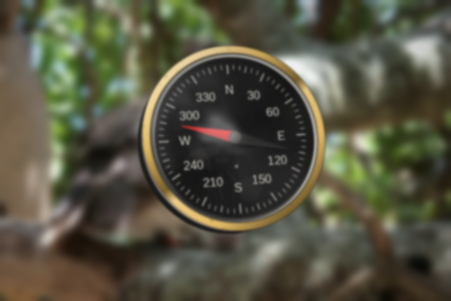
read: 285 °
